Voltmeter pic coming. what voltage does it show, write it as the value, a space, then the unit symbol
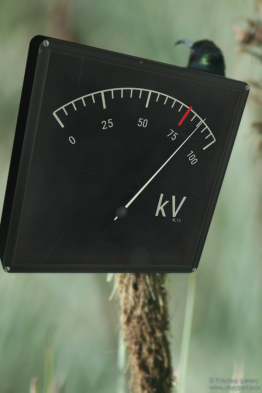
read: 85 kV
